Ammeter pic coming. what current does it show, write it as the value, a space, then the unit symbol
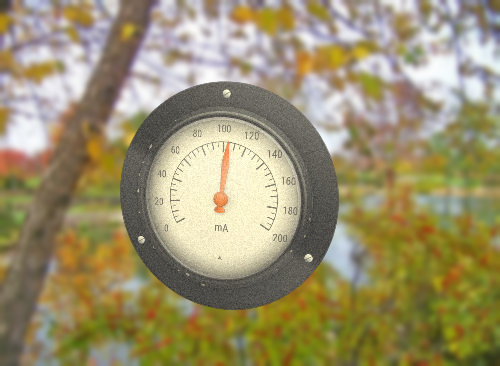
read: 105 mA
